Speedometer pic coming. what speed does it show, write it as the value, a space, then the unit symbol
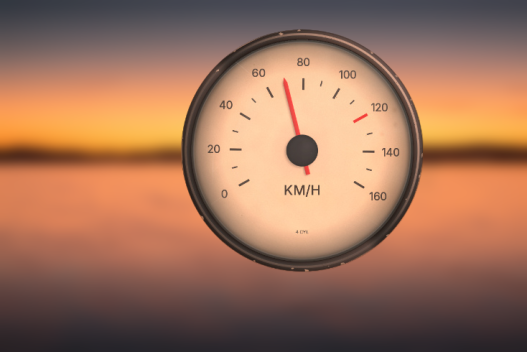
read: 70 km/h
